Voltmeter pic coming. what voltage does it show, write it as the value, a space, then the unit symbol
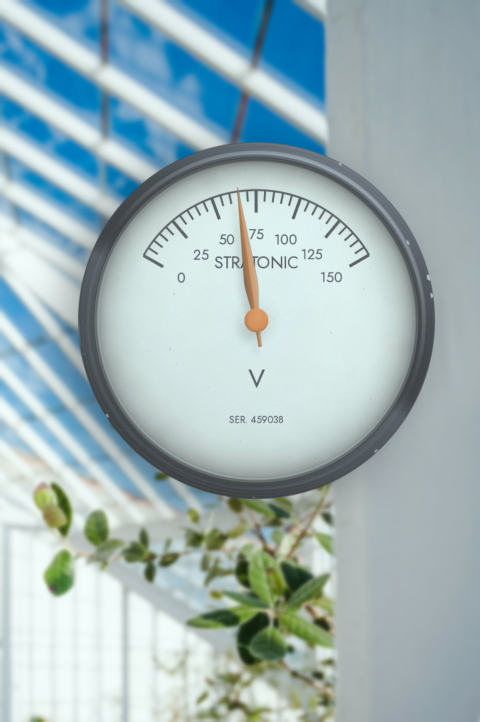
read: 65 V
